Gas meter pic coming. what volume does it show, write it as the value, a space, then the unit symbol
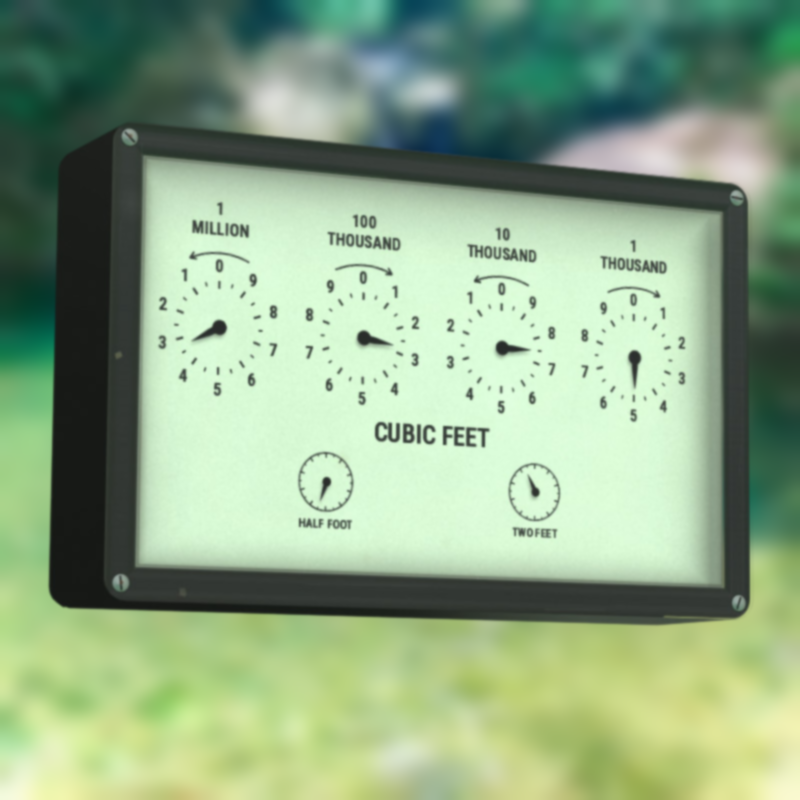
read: 327500 ft³
